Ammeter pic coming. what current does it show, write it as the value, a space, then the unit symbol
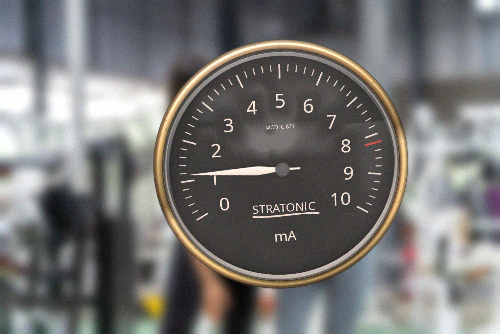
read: 1.2 mA
